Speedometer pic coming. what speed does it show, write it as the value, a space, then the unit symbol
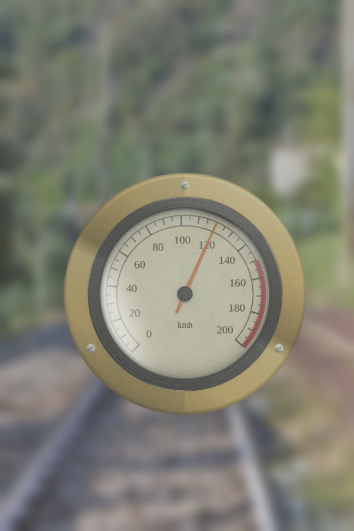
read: 120 km/h
